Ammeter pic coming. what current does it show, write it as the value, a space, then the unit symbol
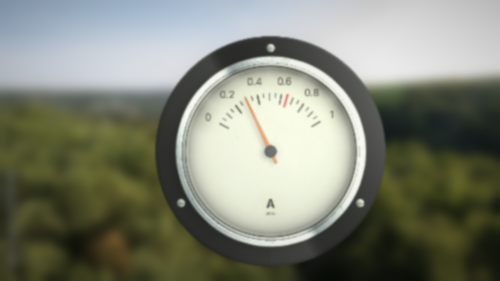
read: 0.3 A
